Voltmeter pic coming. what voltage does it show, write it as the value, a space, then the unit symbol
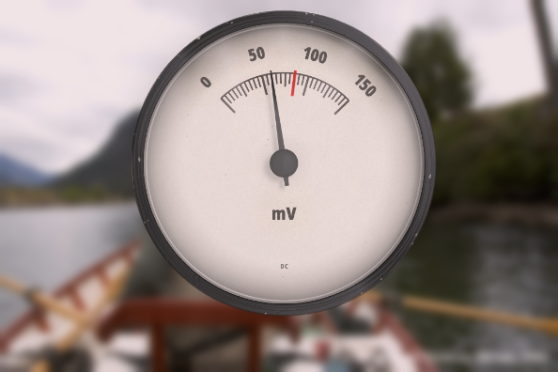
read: 60 mV
